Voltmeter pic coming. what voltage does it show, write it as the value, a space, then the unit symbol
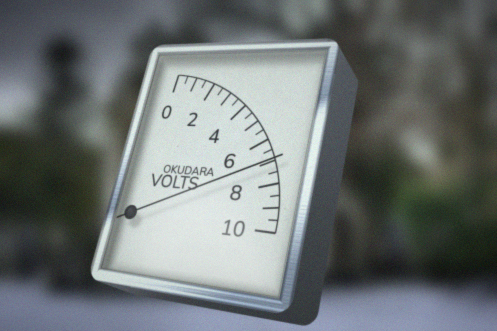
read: 7 V
